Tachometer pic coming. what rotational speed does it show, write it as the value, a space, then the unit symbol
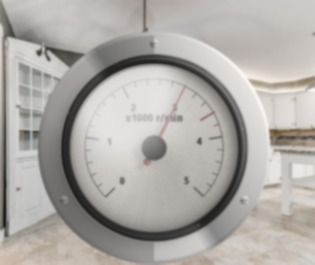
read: 3000 rpm
